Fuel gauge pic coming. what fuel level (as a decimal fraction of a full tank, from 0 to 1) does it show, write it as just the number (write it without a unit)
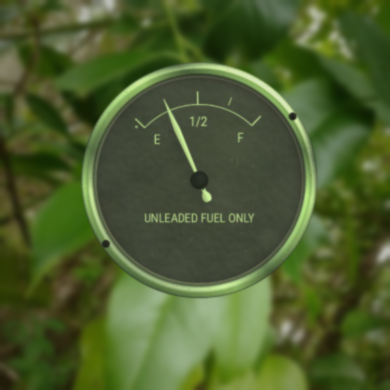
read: 0.25
